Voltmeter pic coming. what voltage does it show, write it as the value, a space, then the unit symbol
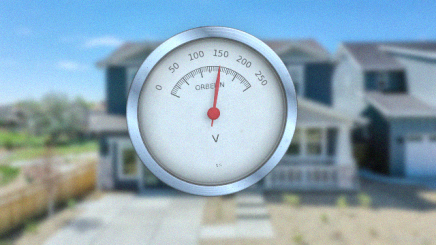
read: 150 V
